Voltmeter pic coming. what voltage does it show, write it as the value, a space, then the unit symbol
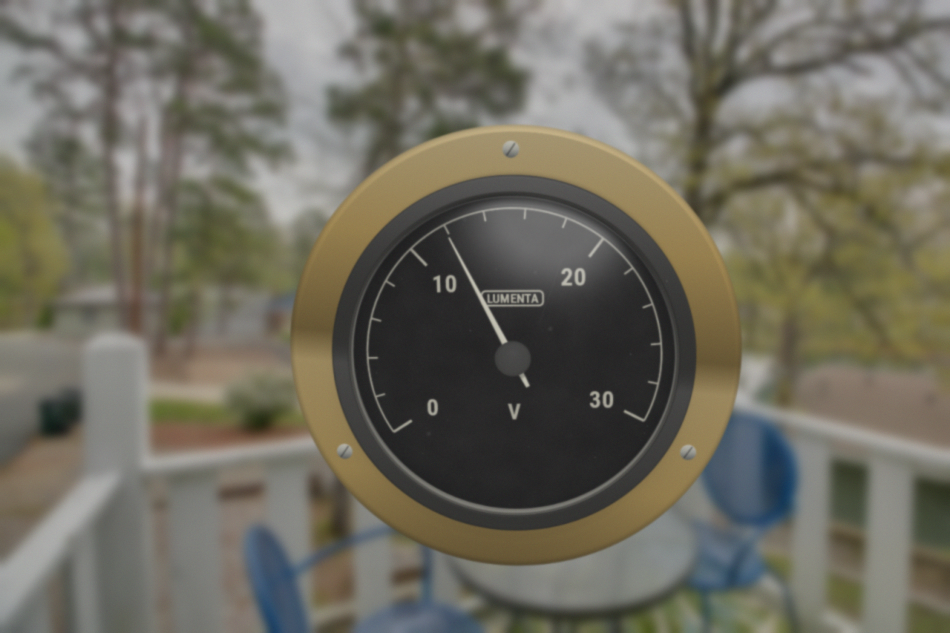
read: 12 V
